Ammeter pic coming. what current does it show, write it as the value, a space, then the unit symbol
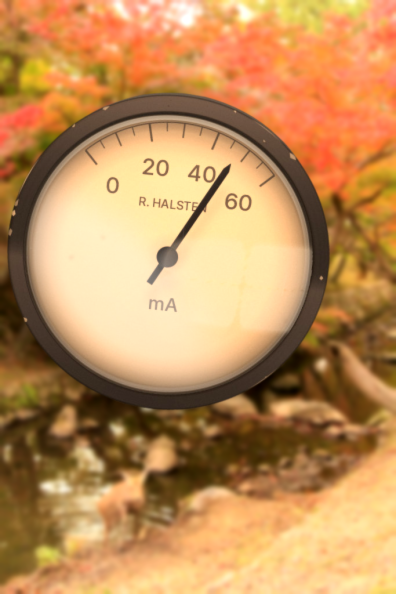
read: 47.5 mA
